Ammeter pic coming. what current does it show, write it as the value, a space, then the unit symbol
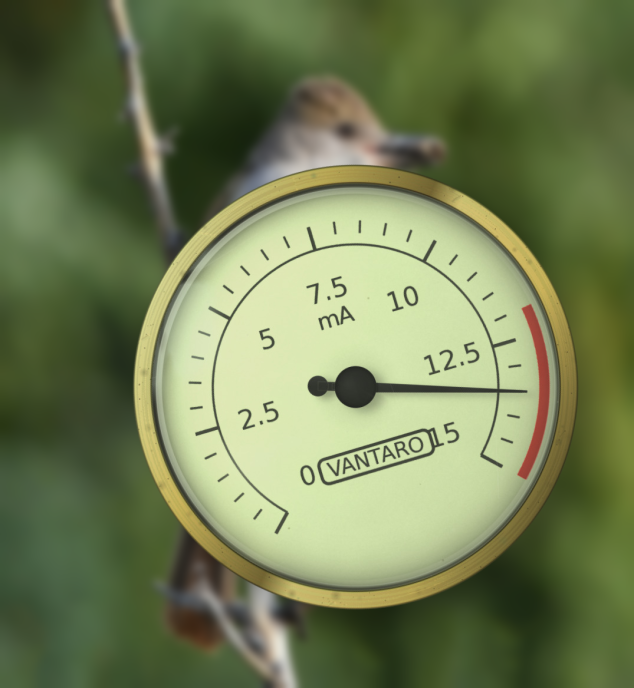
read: 13.5 mA
